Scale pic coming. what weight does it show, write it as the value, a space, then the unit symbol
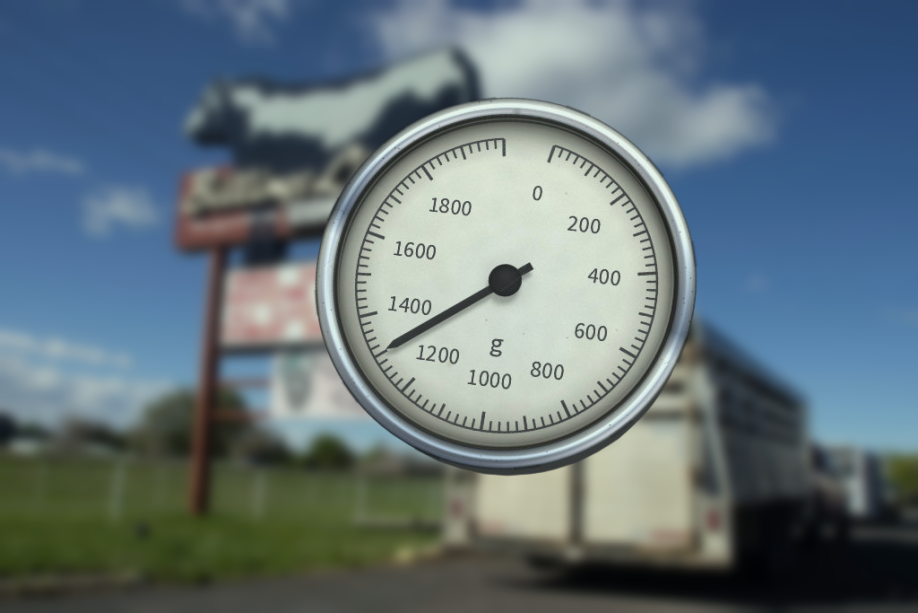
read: 1300 g
